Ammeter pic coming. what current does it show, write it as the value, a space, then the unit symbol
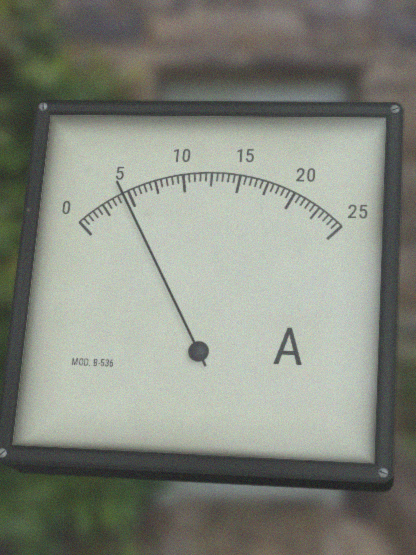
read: 4.5 A
